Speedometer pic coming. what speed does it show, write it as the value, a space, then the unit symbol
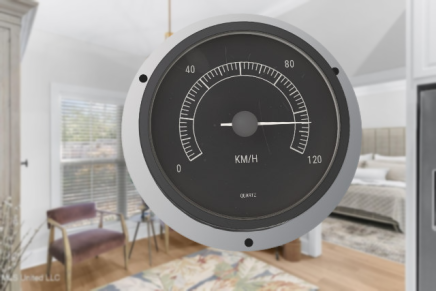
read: 106 km/h
